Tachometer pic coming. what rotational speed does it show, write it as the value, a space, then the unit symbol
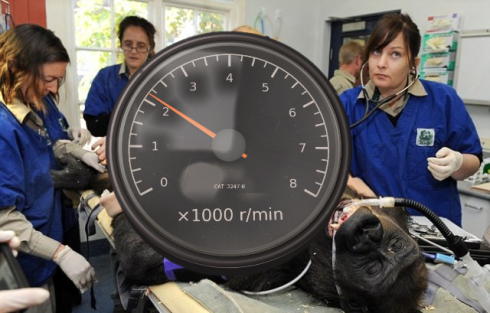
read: 2125 rpm
